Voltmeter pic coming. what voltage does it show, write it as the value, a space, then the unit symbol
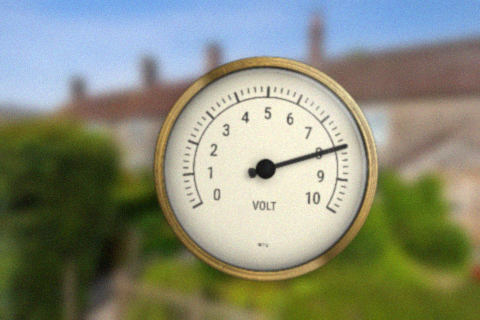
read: 8 V
